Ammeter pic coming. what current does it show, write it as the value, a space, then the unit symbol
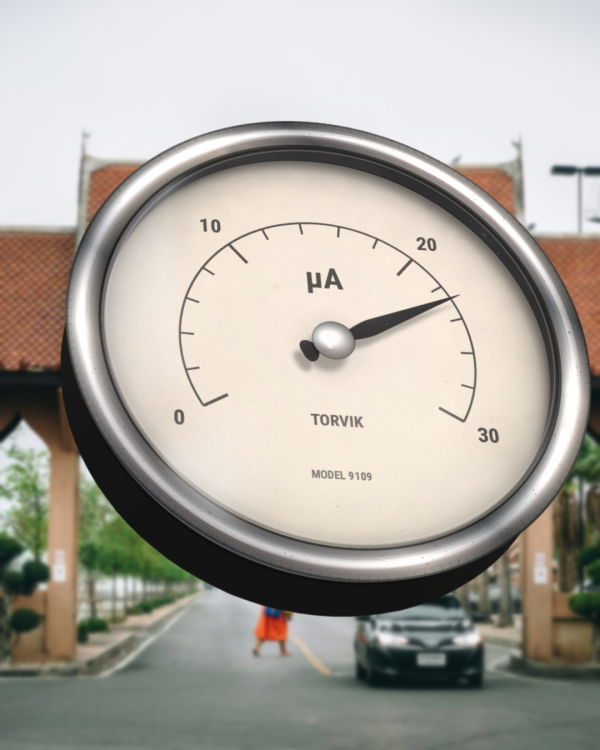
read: 23 µA
